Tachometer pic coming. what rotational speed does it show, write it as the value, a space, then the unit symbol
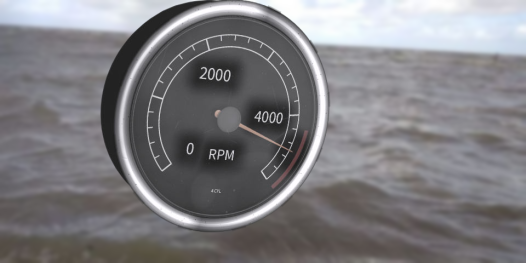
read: 4500 rpm
